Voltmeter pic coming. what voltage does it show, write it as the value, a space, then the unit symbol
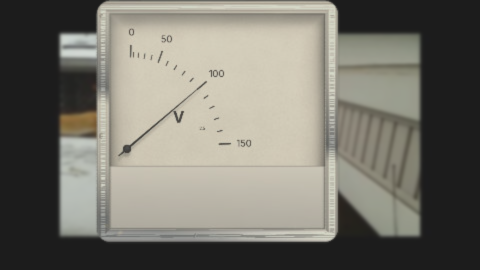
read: 100 V
